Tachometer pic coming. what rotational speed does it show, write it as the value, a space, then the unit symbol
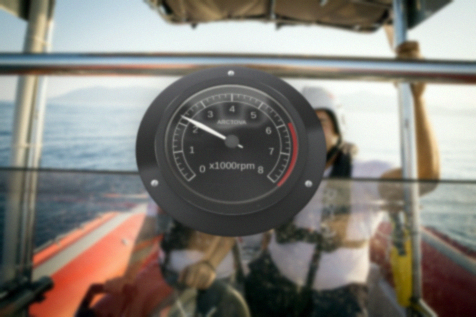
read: 2200 rpm
